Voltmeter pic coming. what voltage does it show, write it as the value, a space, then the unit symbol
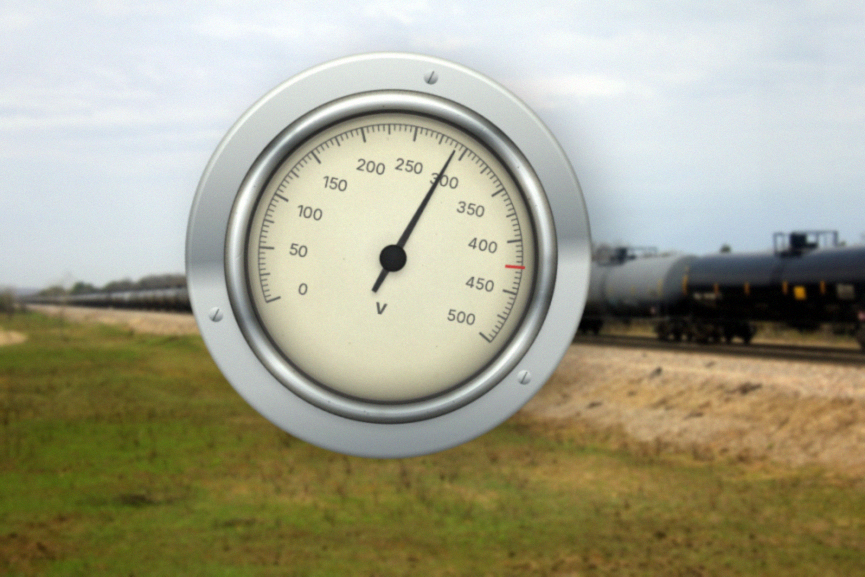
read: 290 V
